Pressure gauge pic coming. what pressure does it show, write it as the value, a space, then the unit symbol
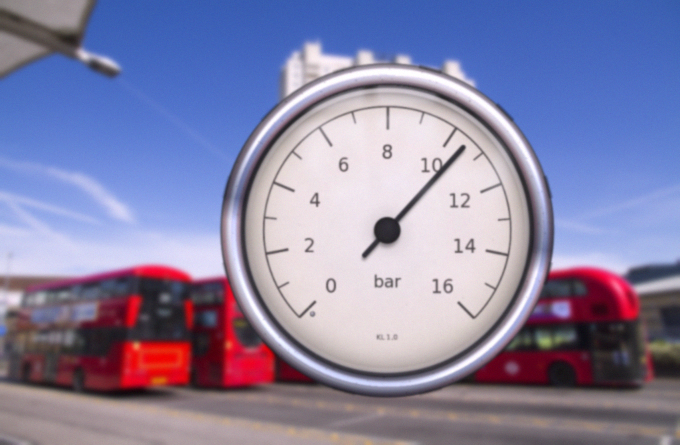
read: 10.5 bar
